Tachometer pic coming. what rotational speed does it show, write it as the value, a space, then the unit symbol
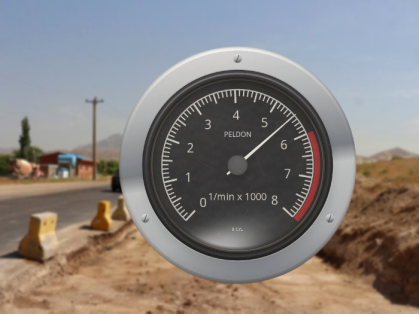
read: 5500 rpm
